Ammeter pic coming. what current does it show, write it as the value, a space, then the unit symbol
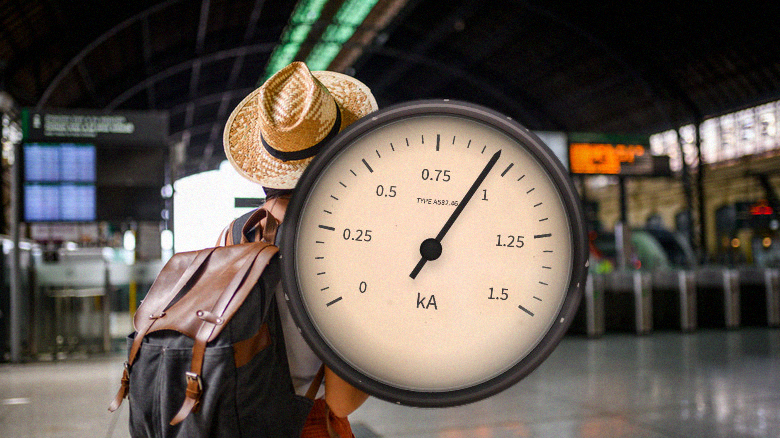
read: 0.95 kA
